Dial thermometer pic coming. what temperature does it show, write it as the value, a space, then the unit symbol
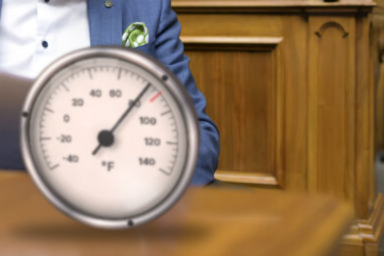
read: 80 °F
